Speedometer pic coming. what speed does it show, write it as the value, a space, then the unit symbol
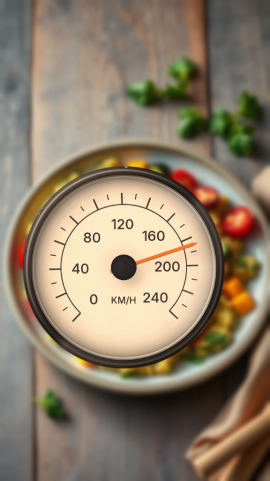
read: 185 km/h
